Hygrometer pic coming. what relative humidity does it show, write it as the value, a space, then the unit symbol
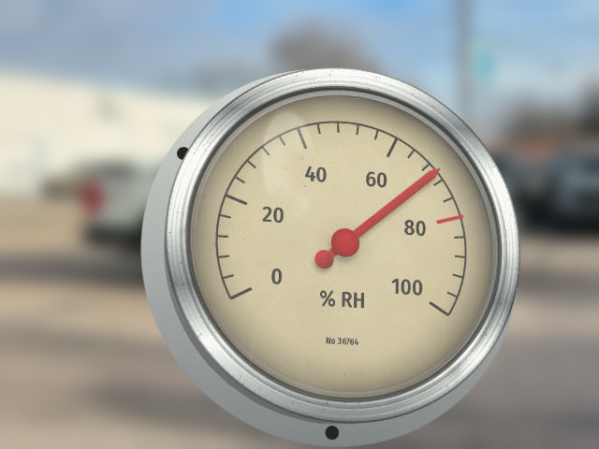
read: 70 %
